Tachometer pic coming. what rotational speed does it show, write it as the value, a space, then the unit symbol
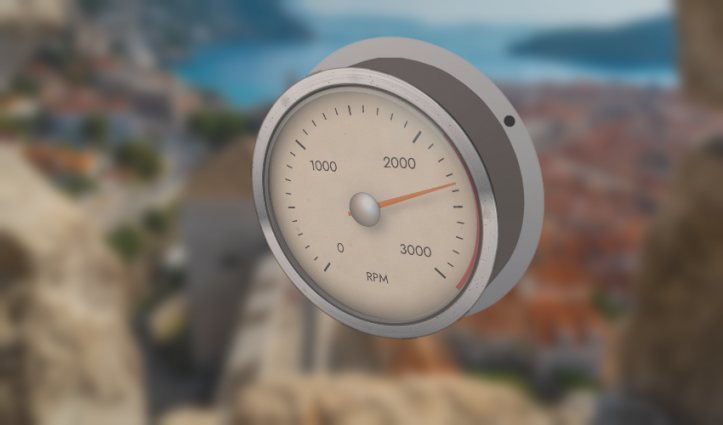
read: 2350 rpm
